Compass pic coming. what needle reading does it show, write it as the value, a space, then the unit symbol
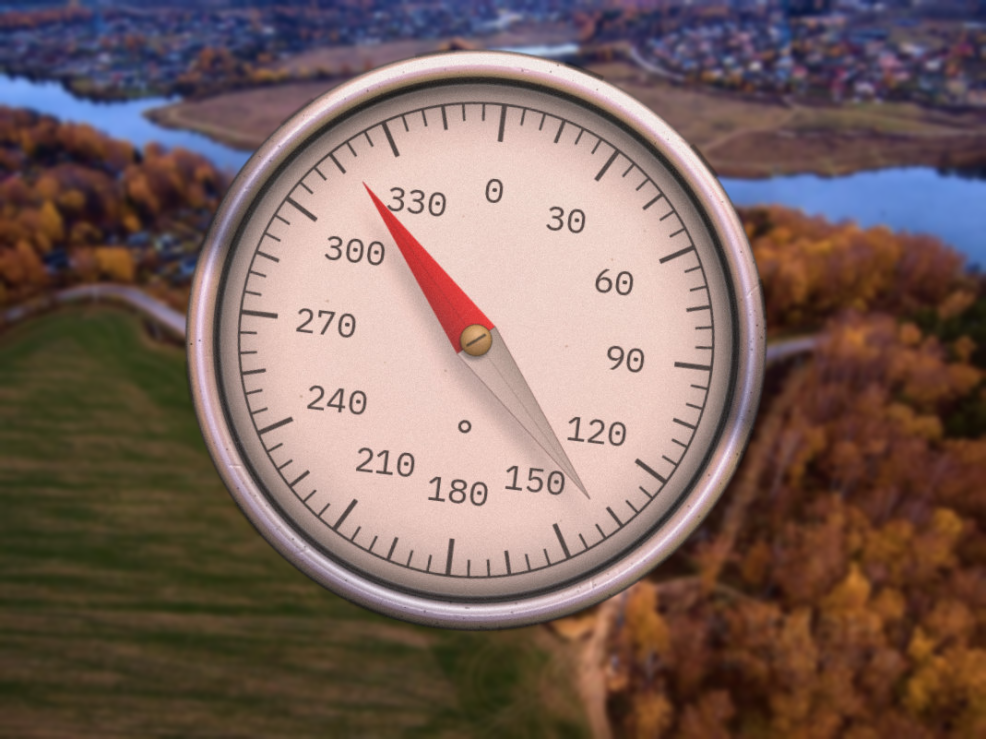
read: 317.5 °
